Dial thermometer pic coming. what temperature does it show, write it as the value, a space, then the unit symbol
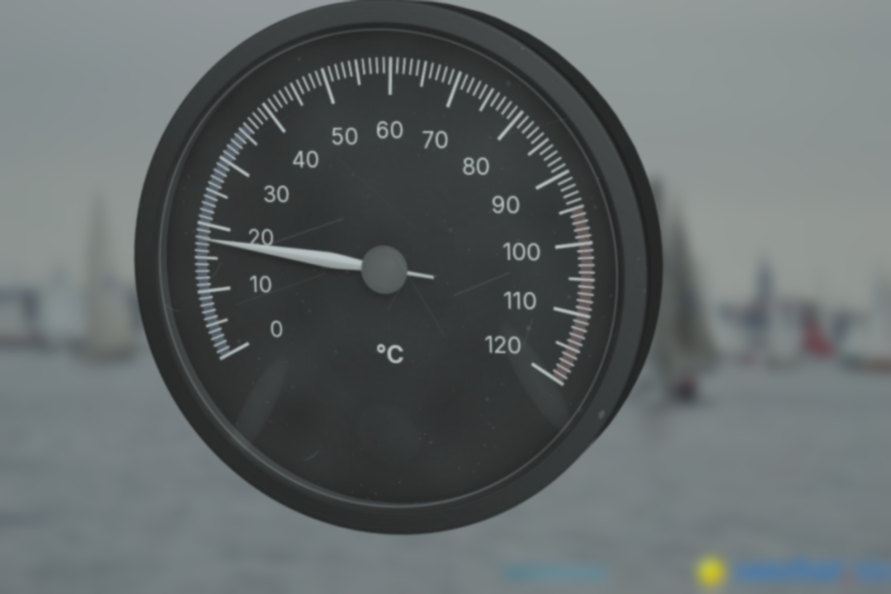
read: 18 °C
